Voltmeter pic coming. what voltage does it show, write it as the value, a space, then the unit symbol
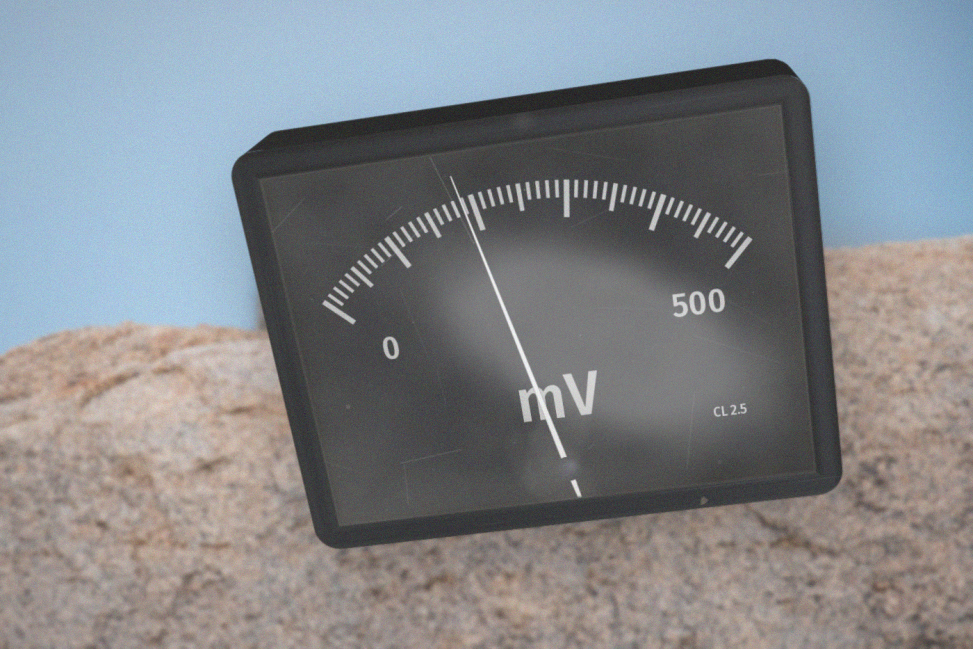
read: 190 mV
